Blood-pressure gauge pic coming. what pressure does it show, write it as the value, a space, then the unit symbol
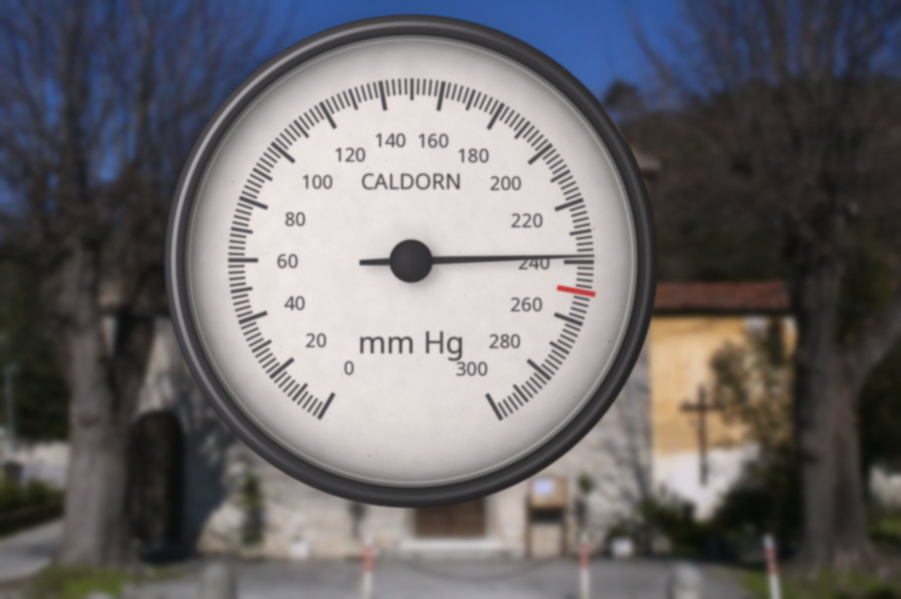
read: 238 mmHg
